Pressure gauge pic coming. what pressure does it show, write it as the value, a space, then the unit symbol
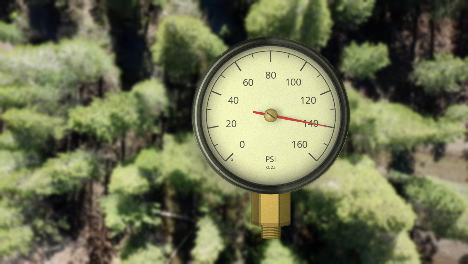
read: 140 psi
